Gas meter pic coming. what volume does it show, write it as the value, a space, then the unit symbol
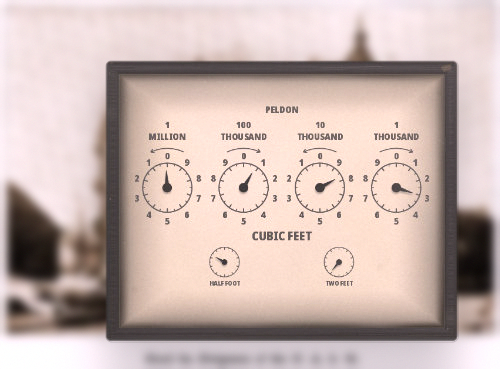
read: 8300 ft³
